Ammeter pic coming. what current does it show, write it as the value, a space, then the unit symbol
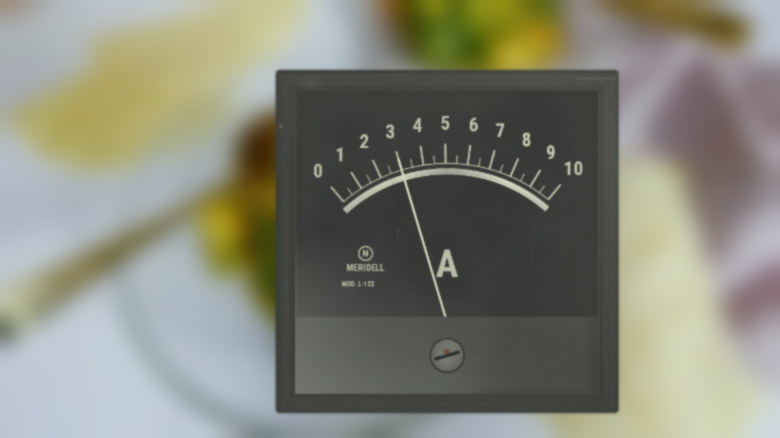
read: 3 A
